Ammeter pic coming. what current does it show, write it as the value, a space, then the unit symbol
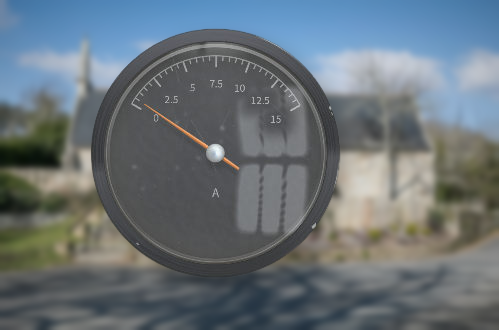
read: 0.5 A
